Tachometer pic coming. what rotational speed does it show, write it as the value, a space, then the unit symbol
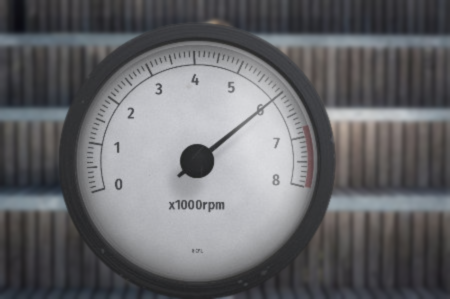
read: 6000 rpm
